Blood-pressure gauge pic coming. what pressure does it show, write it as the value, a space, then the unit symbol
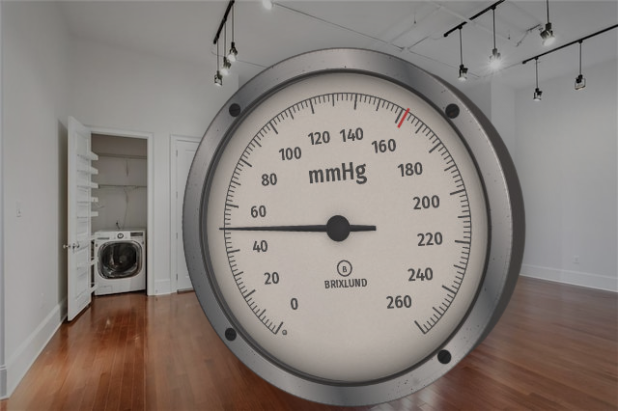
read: 50 mmHg
